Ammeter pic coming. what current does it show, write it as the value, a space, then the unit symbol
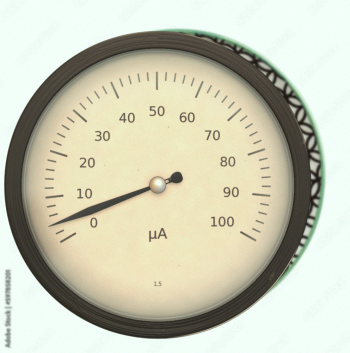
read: 4 µA
